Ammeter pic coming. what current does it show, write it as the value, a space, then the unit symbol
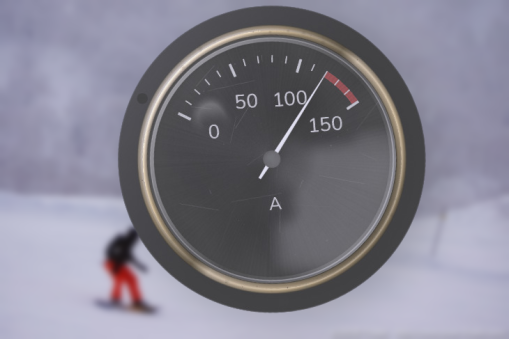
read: 120 A
